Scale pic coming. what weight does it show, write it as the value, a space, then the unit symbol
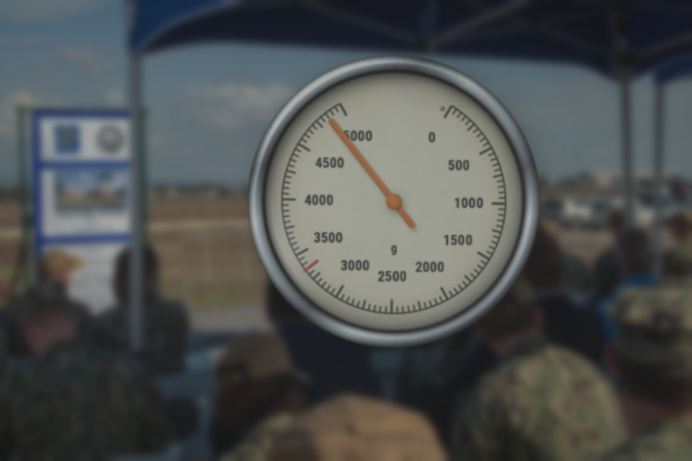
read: 4850 g
